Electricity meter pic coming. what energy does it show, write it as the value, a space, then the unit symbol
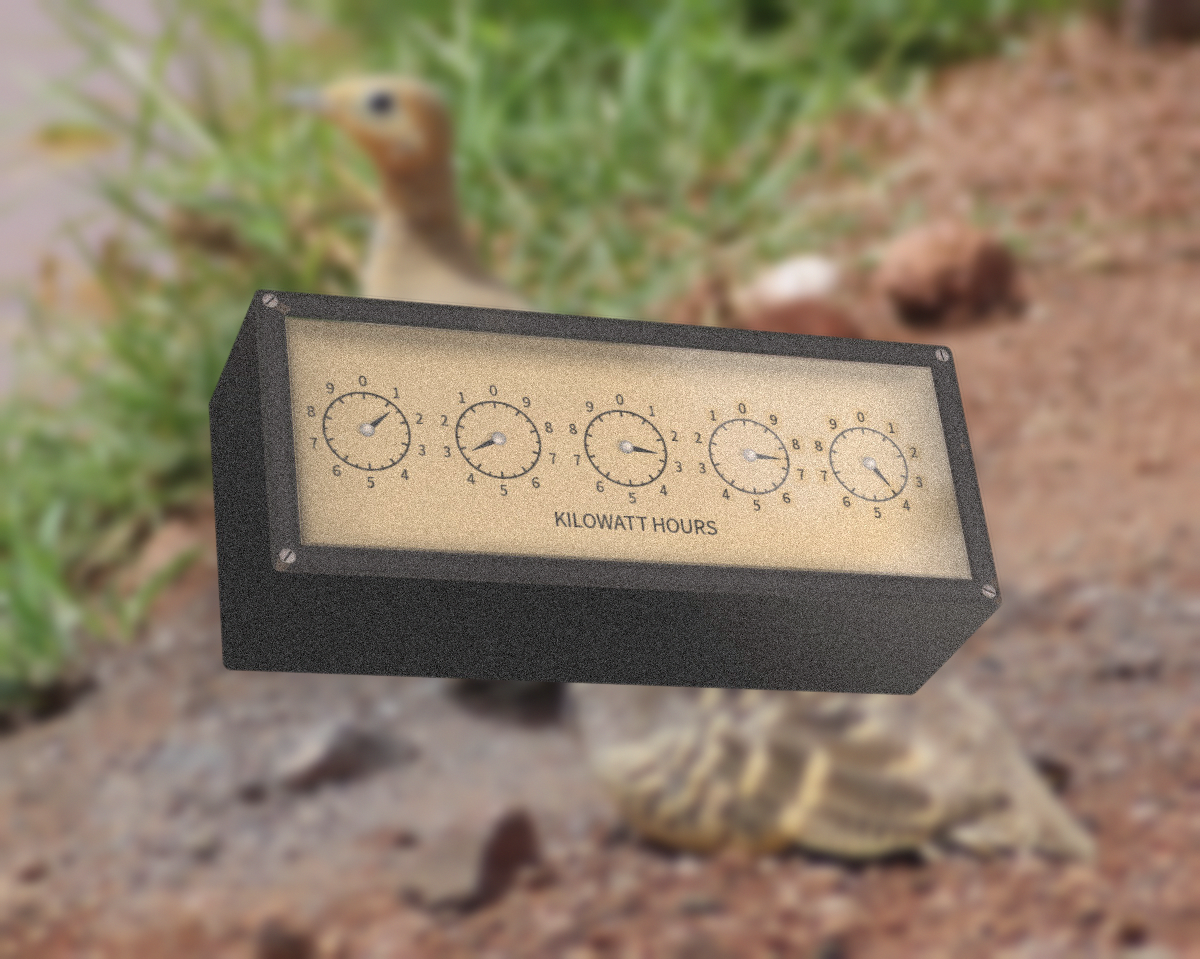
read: 13274 kWh
